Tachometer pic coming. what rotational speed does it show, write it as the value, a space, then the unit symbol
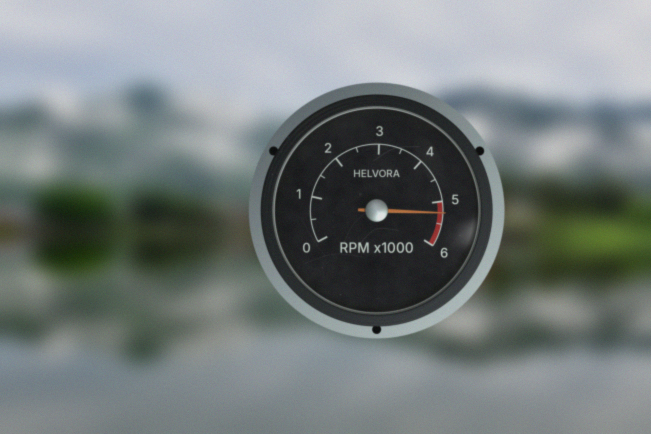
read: 5250 rpm
